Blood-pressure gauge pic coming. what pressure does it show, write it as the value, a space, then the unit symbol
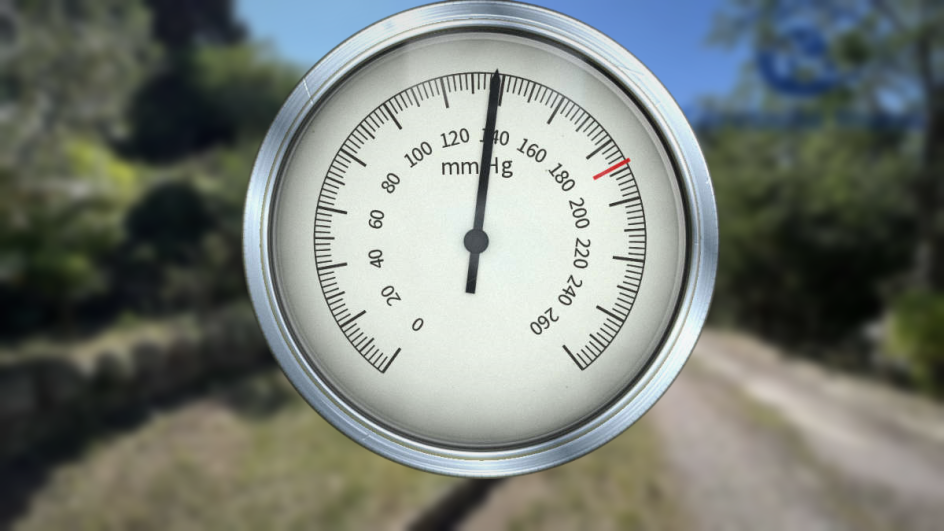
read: 138 mmHg
